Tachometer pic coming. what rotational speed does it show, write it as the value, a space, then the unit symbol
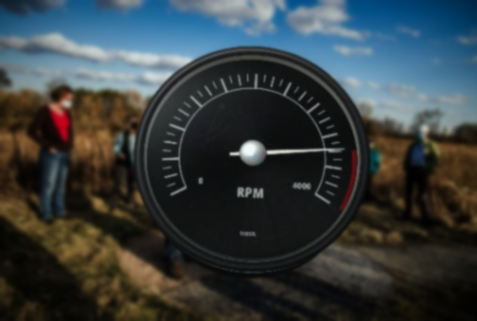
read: 3400 rpm
